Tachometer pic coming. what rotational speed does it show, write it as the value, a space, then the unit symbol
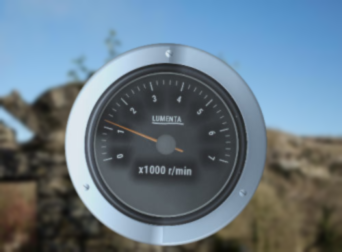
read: 1200 rpm
